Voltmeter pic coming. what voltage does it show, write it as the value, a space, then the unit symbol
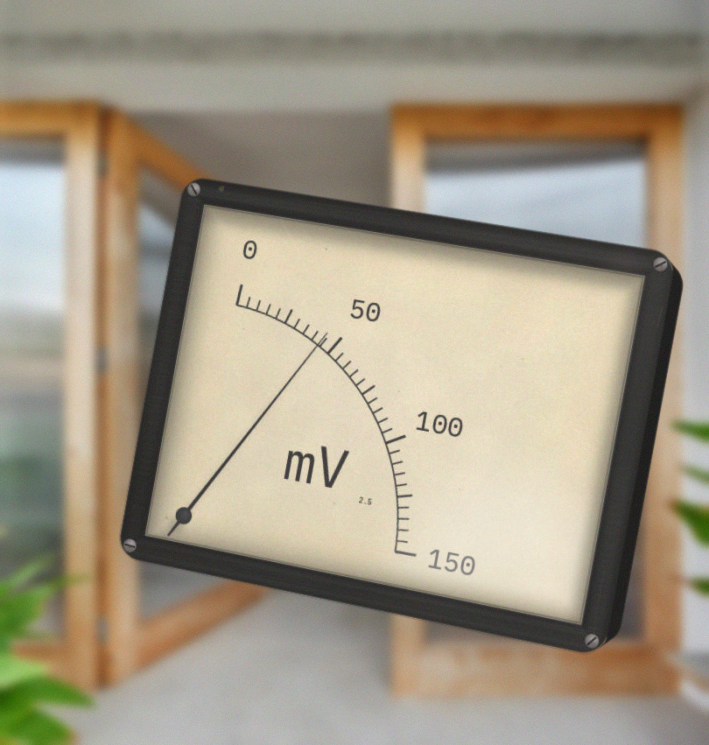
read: 45 mV
